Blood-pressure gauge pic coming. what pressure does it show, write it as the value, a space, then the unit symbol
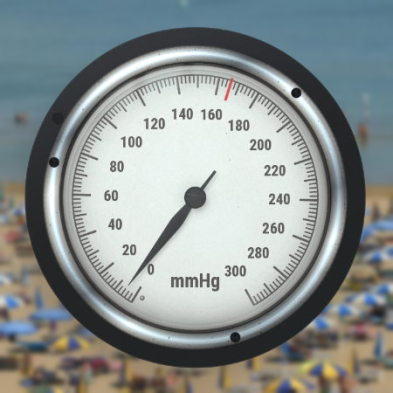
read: 6 mmHg
